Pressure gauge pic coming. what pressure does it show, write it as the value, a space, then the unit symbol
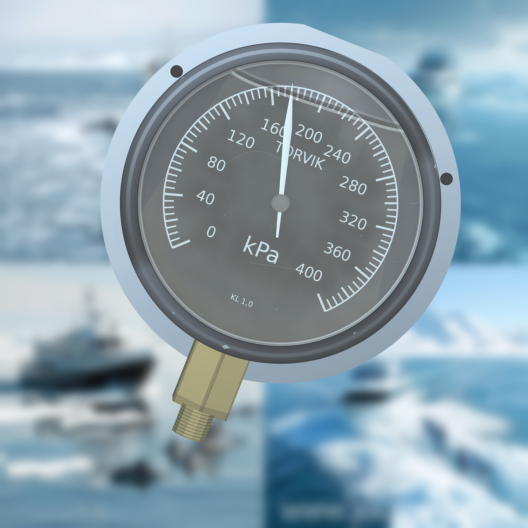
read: 175 kPa
